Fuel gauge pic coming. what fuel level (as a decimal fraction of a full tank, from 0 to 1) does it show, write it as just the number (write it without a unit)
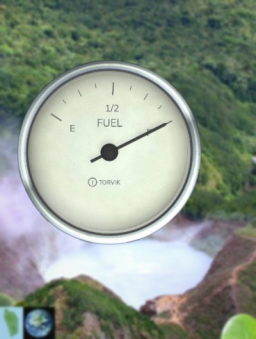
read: 1
